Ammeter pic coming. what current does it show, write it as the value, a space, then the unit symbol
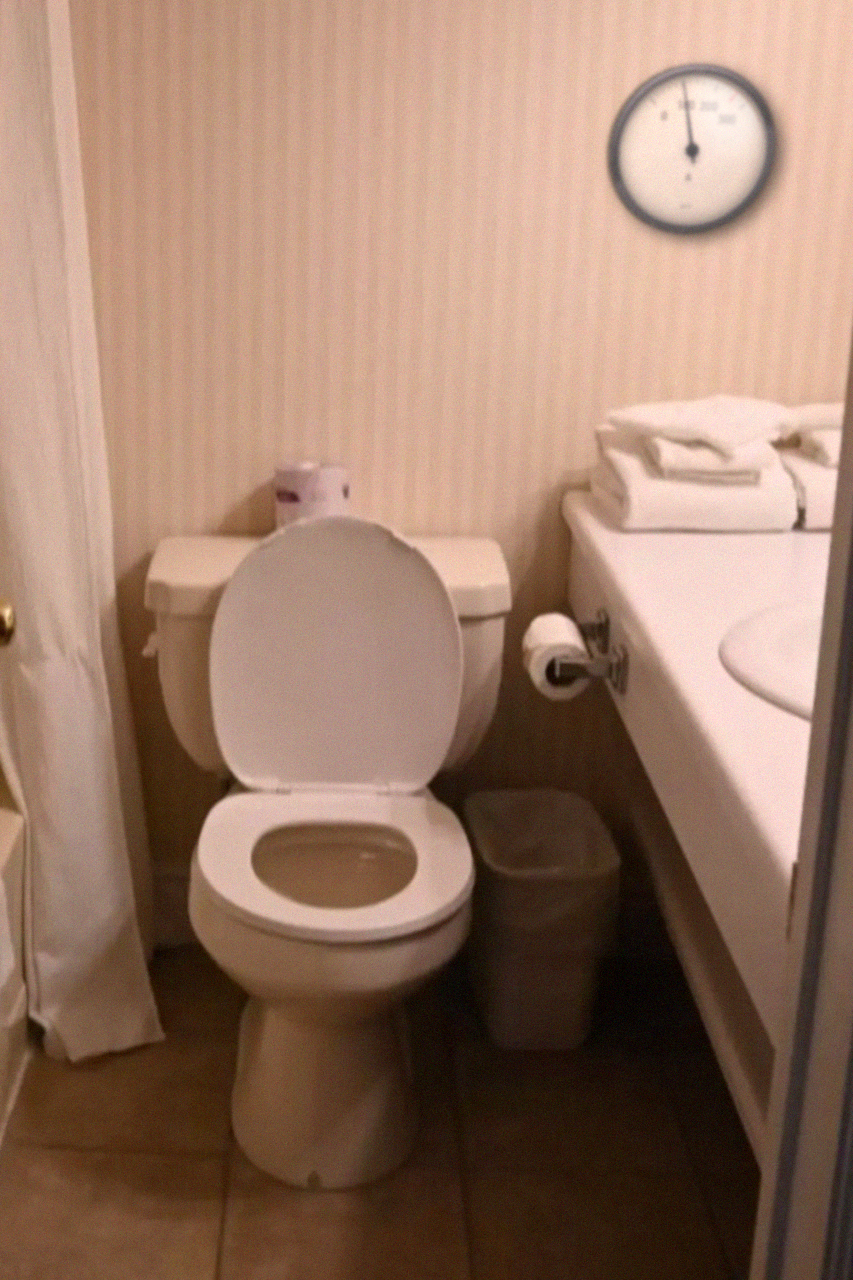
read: 100 A
